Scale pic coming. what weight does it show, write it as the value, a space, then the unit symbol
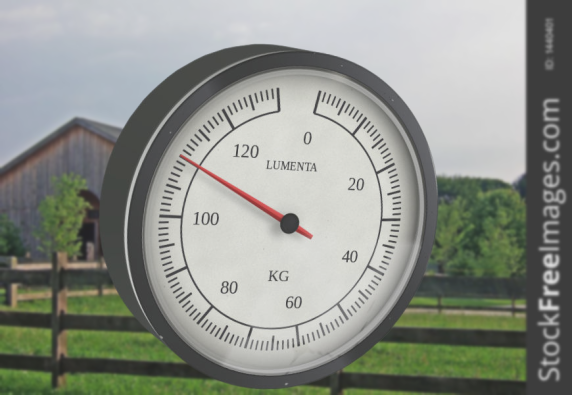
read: 110 kg
